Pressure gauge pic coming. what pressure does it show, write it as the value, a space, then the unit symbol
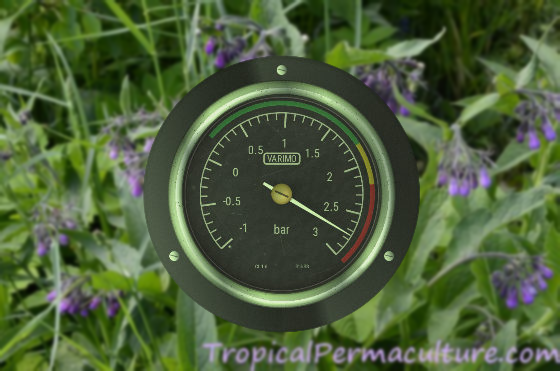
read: 2.75 bar
